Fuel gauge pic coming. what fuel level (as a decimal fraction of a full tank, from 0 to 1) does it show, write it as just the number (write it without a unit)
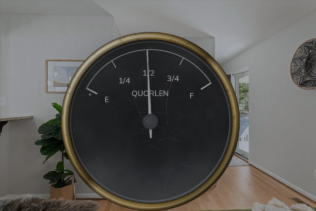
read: 0.5
